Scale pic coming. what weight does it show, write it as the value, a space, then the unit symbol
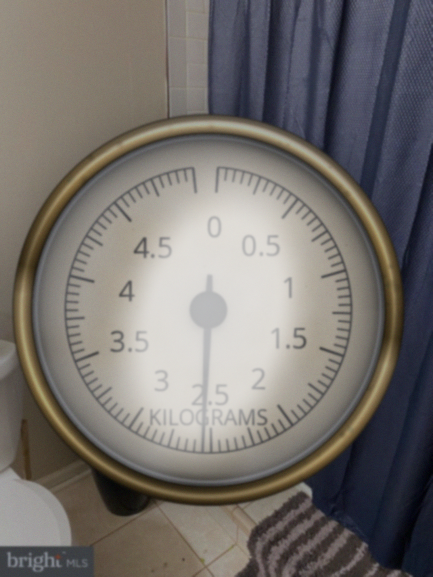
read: 2.55 kg
